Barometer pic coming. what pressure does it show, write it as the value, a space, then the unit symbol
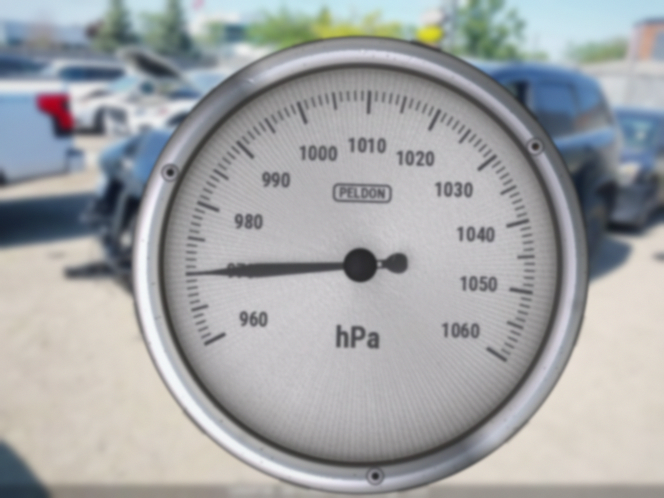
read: 970 hPa
